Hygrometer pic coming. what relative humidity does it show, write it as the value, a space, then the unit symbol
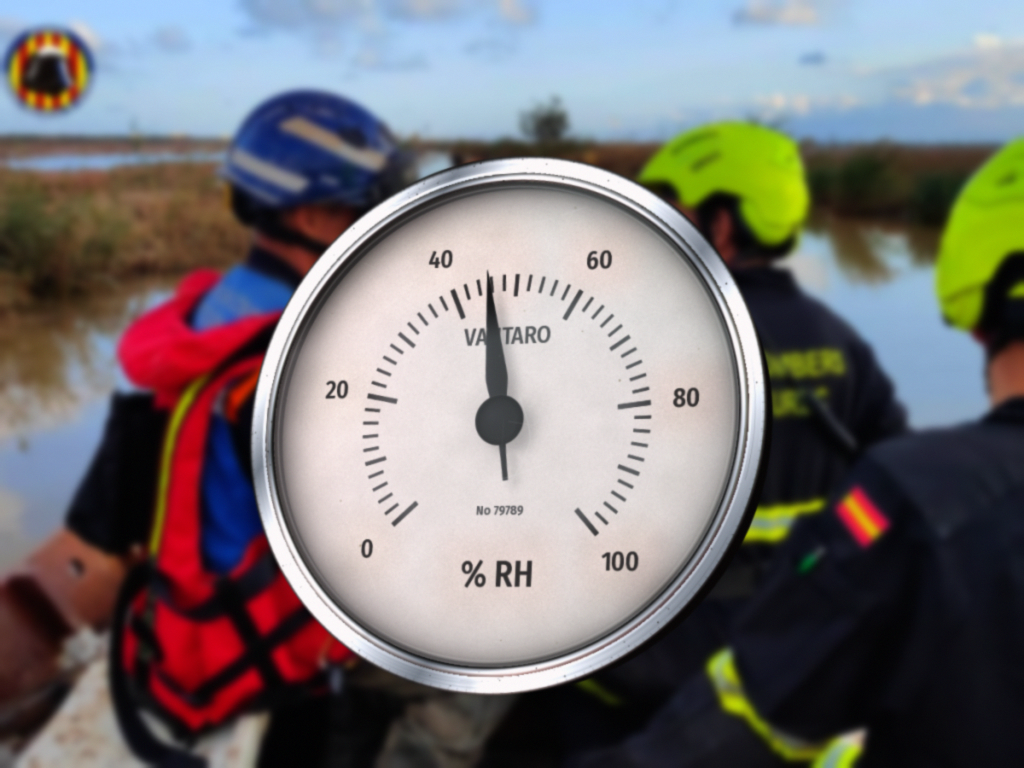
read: 46 %
